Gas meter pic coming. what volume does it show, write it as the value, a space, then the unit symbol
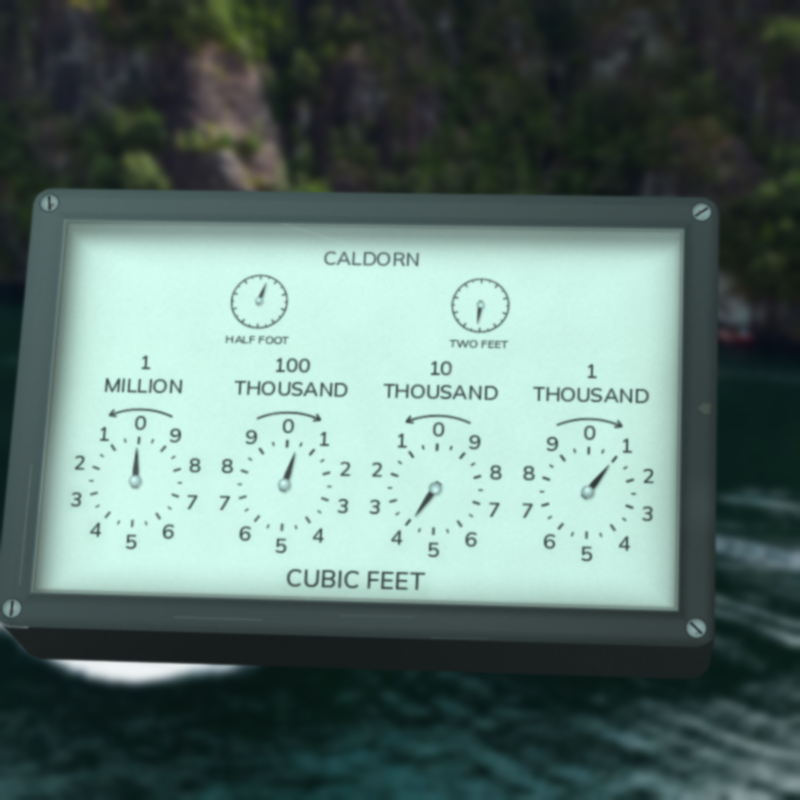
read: 4100 ft³
